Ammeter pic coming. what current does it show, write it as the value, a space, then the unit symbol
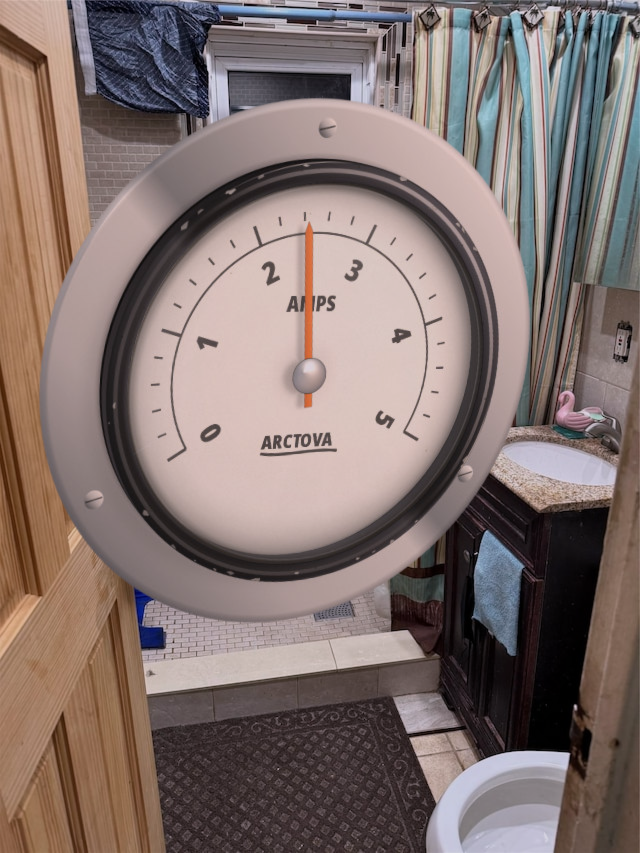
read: 2.4 A
